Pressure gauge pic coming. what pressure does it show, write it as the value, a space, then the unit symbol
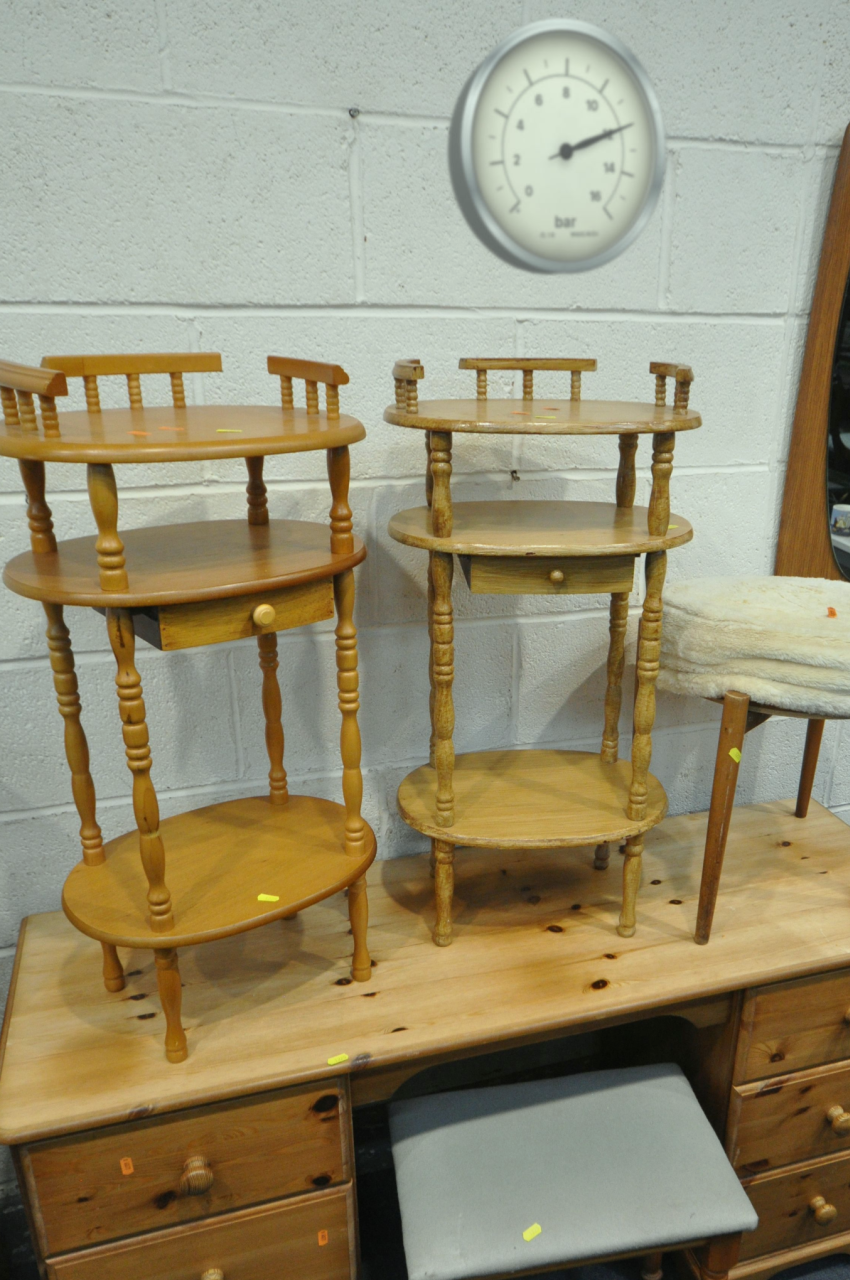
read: 12 bar
